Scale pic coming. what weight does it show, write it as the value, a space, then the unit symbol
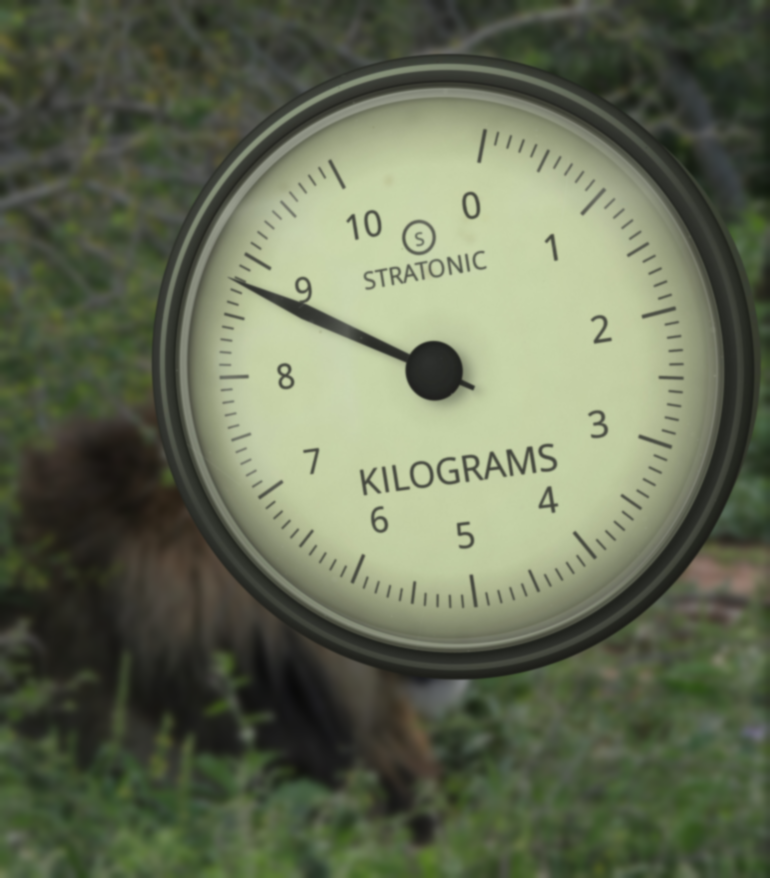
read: 8.8 kg
